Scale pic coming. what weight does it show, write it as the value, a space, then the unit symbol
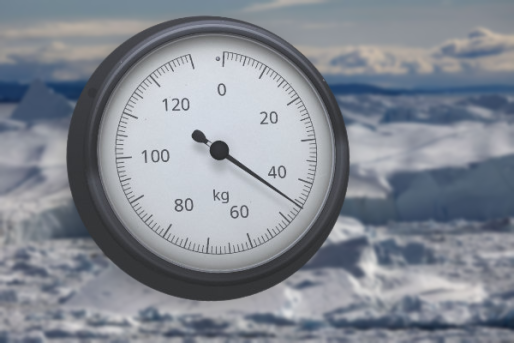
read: 46 kg
